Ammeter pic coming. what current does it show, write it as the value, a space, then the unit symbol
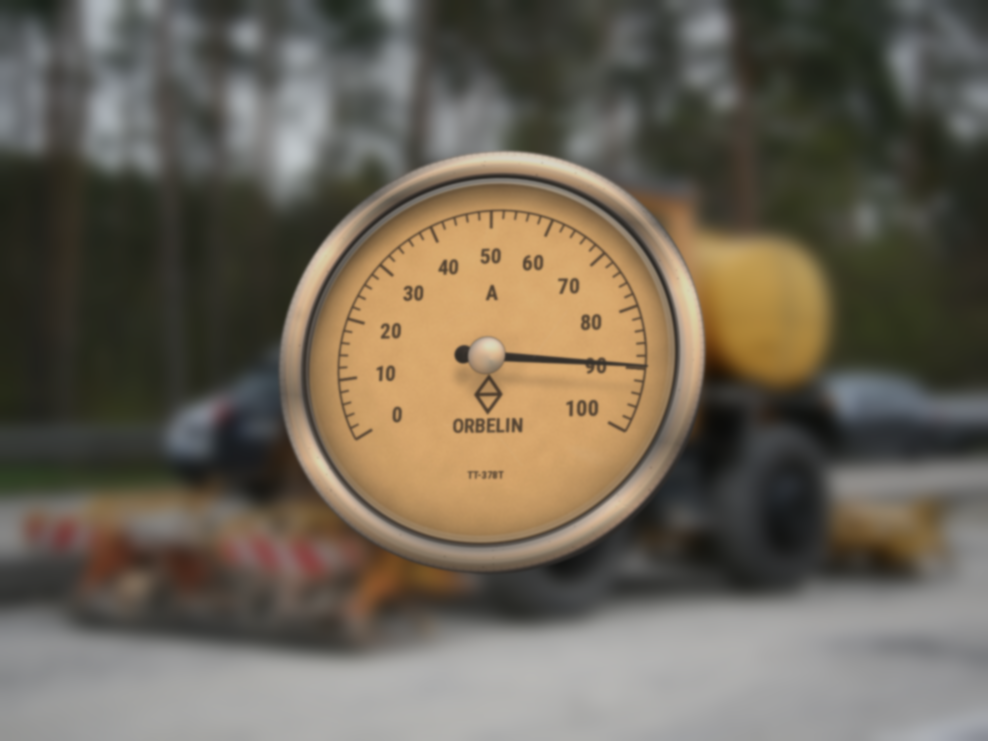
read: 90 A
